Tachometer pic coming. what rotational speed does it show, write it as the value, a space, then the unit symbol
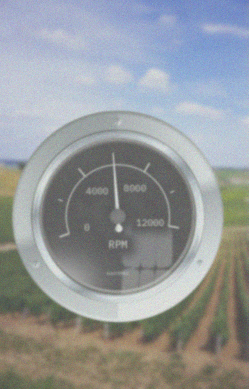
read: 6000 rpm
